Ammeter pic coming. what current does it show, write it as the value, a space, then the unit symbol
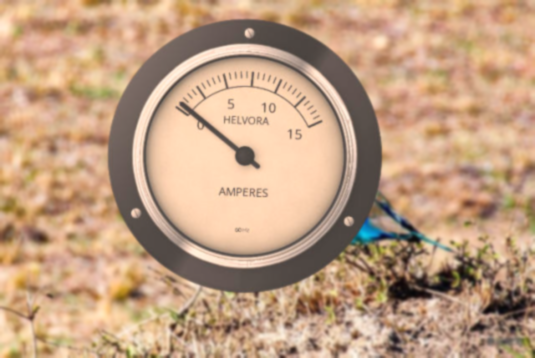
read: 0.5 A
